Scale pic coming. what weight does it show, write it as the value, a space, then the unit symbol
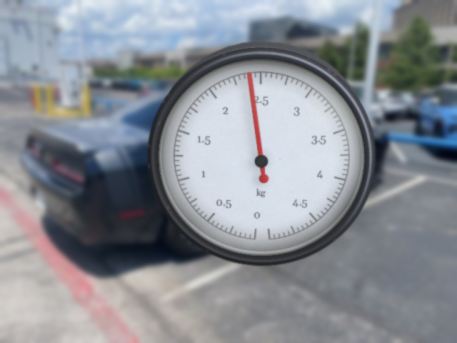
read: 2.4 kg
